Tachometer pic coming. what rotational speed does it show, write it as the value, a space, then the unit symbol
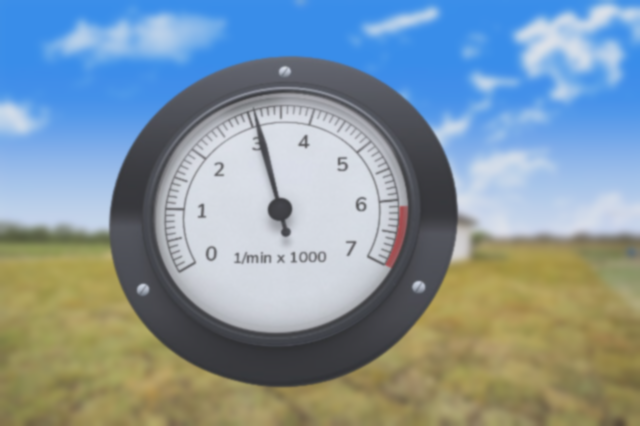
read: 3100 rpm
